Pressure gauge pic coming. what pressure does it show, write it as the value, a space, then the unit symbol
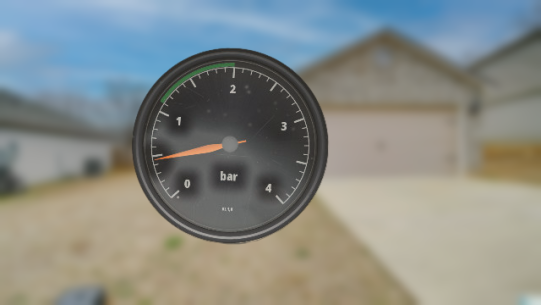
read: 0.45 bar
